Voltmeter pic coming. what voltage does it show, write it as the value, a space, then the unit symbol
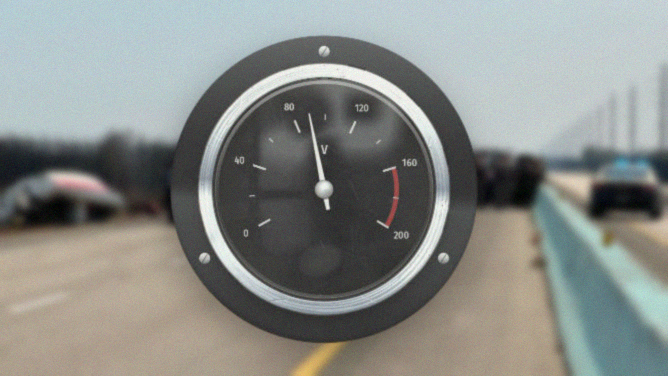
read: 90 V
